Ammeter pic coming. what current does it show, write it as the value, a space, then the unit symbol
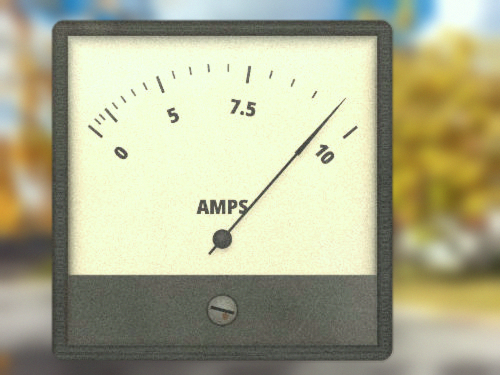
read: 9.5 A
